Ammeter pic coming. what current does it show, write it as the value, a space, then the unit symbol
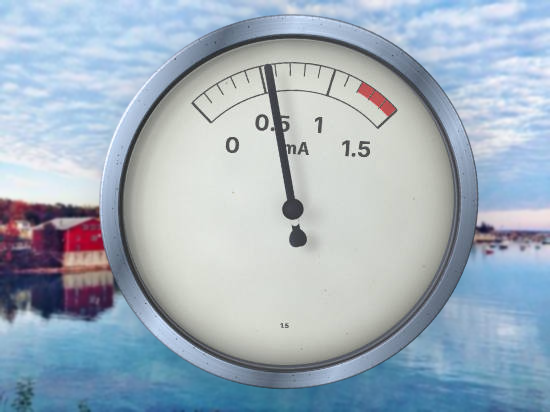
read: 0.55 mA
